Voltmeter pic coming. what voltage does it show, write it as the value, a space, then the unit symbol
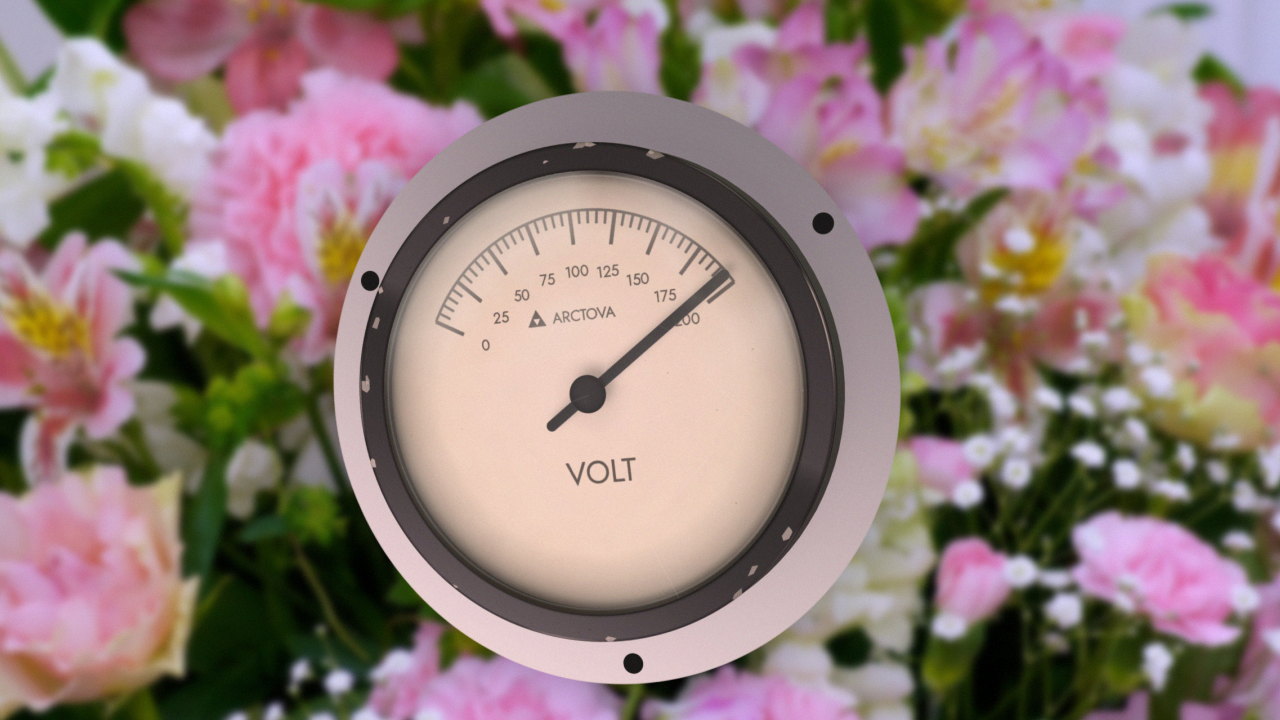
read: 195 V
